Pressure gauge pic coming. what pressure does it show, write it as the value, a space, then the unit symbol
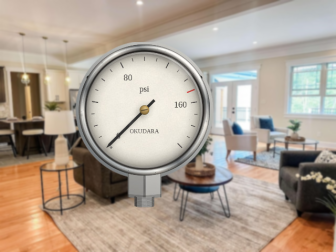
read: 0 psi
